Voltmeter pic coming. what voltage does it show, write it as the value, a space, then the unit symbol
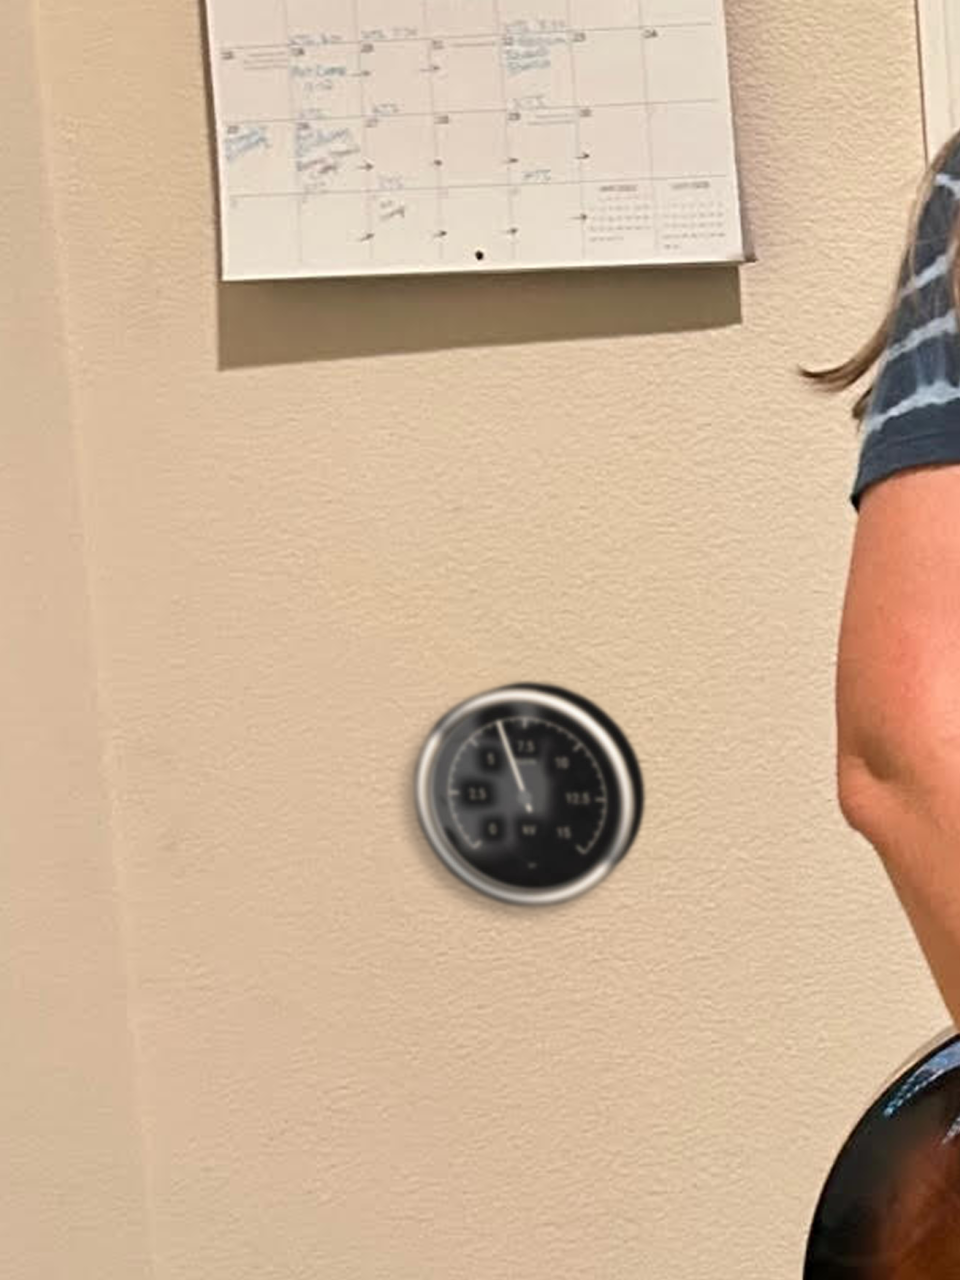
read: 6.5 kV
